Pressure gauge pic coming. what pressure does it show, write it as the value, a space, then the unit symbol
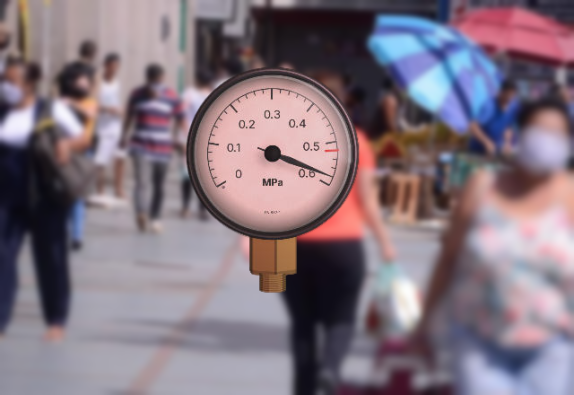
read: 0.58 MPa
